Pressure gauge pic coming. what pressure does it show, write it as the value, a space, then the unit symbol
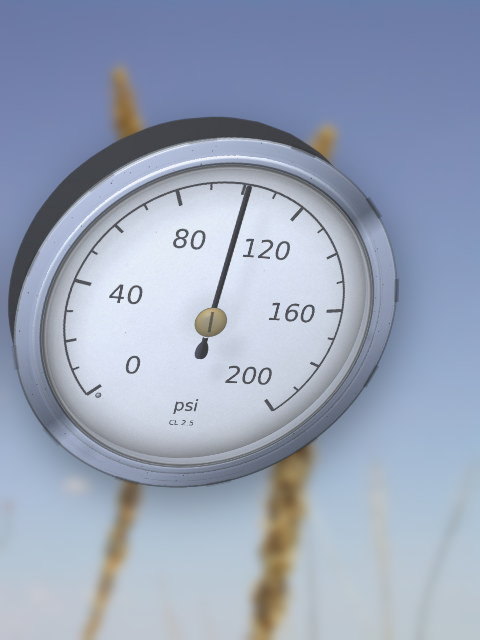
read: 100 psi
